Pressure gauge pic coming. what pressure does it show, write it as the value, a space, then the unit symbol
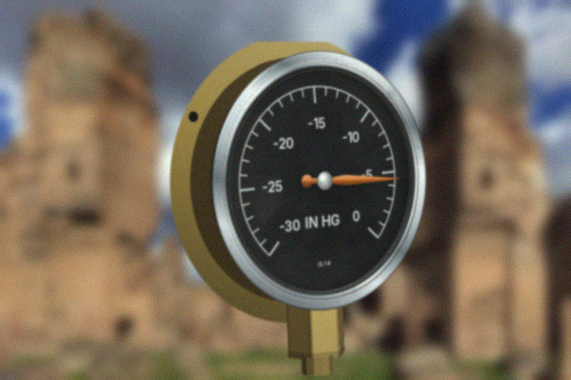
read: -4.5 inHg
